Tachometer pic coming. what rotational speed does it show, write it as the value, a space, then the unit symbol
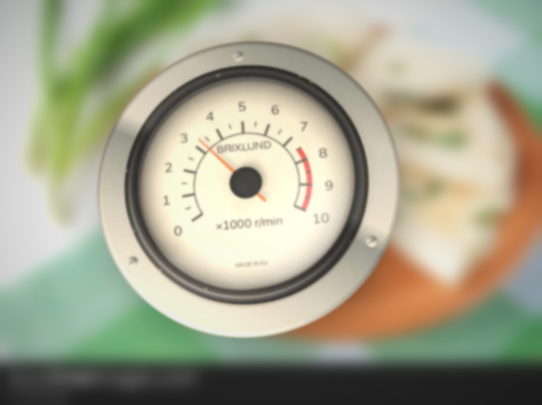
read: 3250 rpm
